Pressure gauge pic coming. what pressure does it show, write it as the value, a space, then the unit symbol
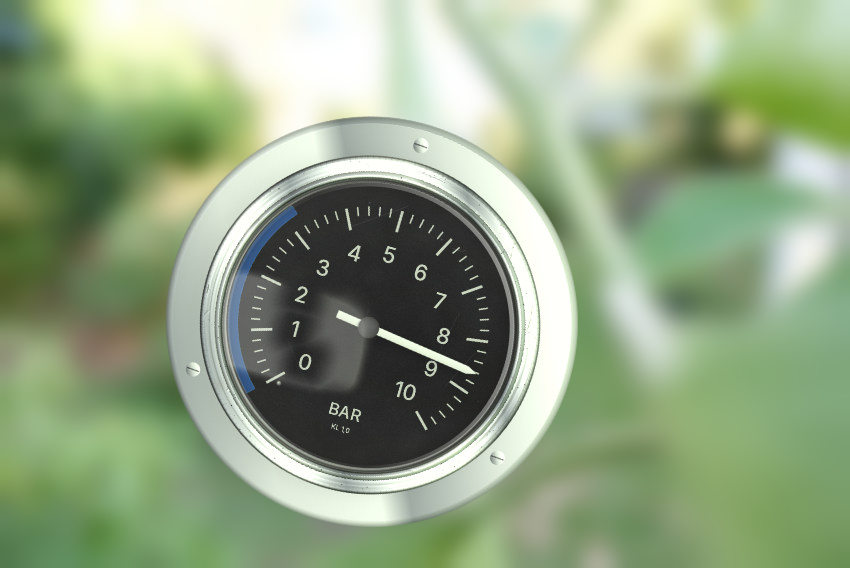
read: 8.6 bar
